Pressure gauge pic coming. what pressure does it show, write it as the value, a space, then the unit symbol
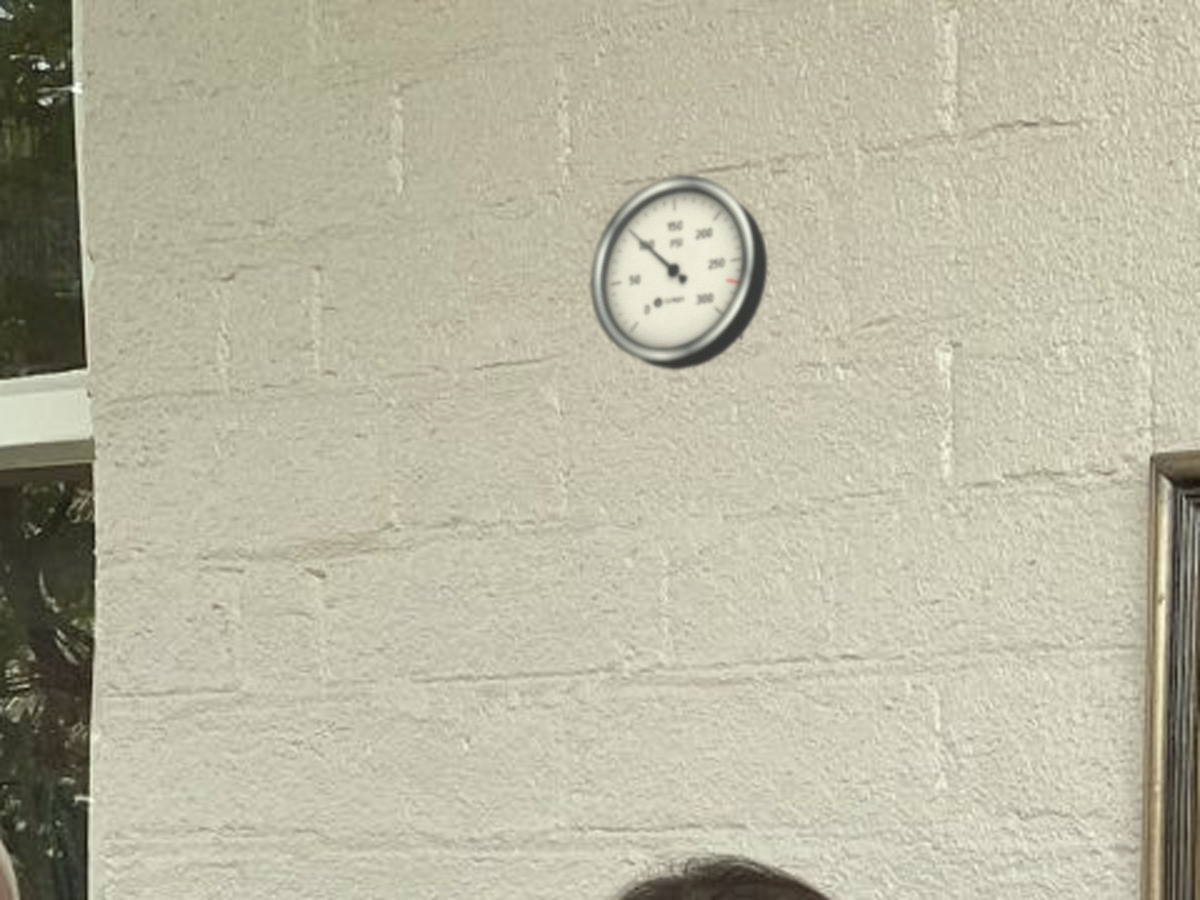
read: 100 psi
